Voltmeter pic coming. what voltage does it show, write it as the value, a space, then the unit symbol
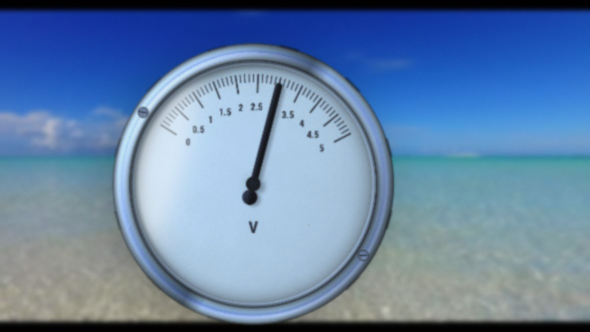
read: 3 V
